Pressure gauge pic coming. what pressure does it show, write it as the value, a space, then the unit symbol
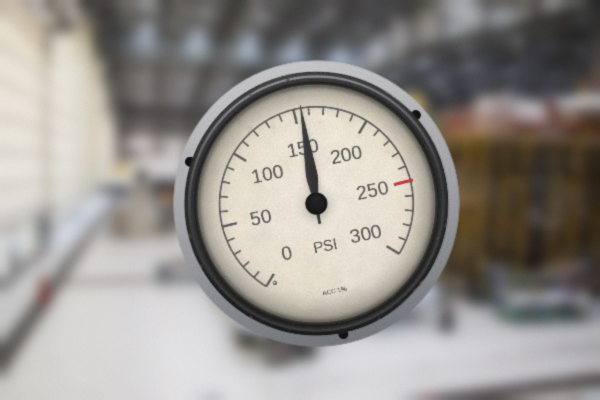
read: 155 psi
